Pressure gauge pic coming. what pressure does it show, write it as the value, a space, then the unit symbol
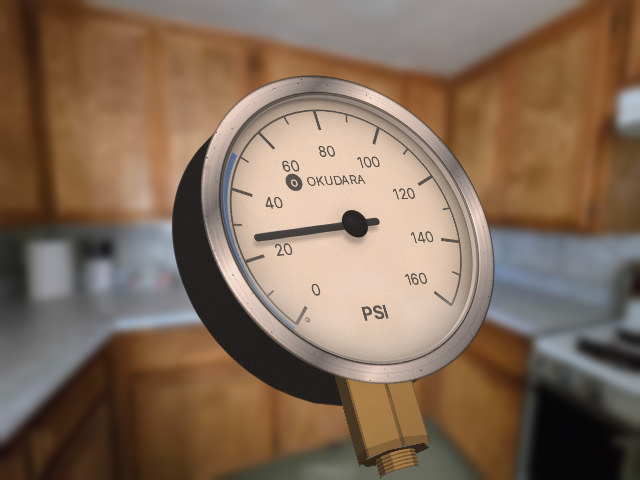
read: 25 psi
